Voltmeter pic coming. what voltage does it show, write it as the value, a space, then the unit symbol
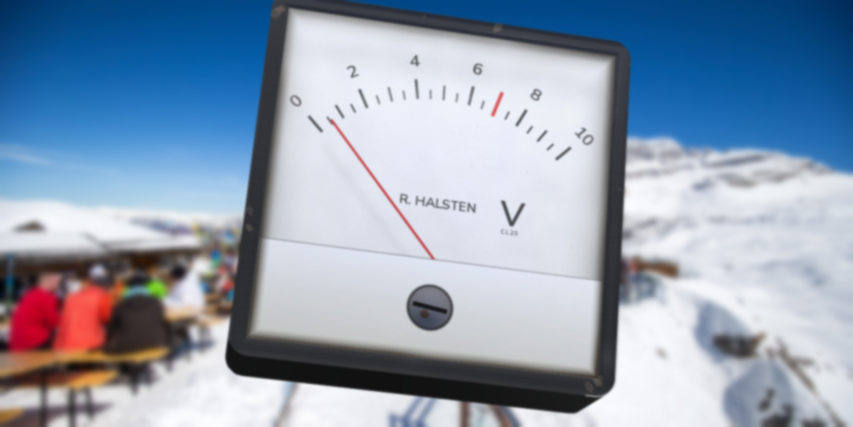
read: 0.5 V
